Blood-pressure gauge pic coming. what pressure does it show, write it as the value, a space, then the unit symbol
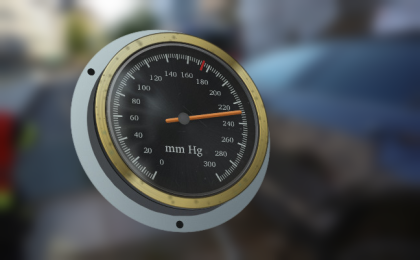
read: 230 mmHg
